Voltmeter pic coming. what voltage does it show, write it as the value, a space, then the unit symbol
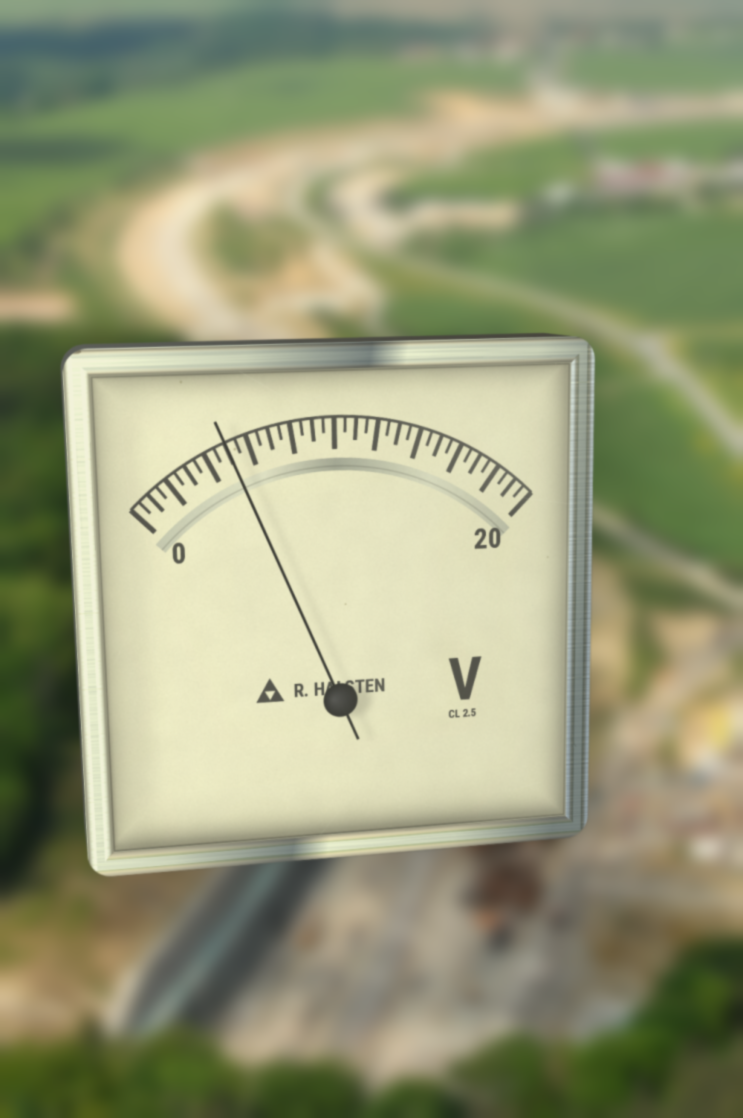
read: 5 V
